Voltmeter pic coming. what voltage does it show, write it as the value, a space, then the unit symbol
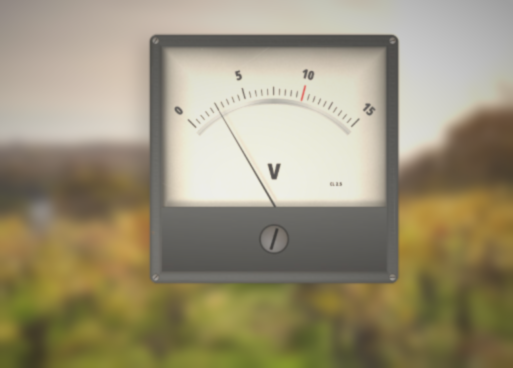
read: 2.5 V
